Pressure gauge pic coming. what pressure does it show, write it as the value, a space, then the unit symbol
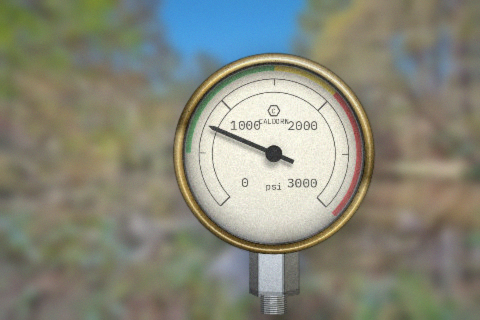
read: 750 psi
